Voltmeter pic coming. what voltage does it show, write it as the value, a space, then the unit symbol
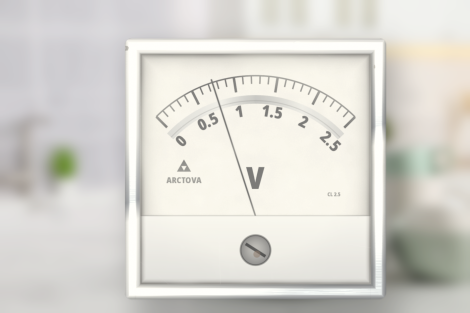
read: 0.75 V
